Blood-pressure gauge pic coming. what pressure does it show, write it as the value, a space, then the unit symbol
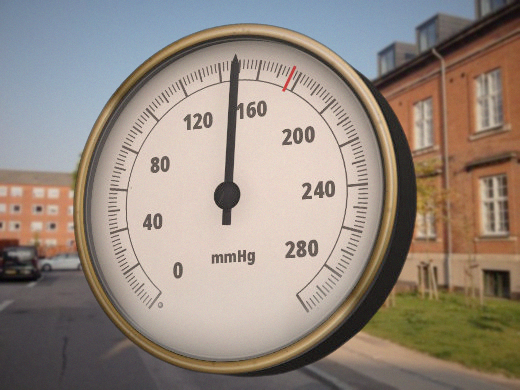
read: 150 mmHg
